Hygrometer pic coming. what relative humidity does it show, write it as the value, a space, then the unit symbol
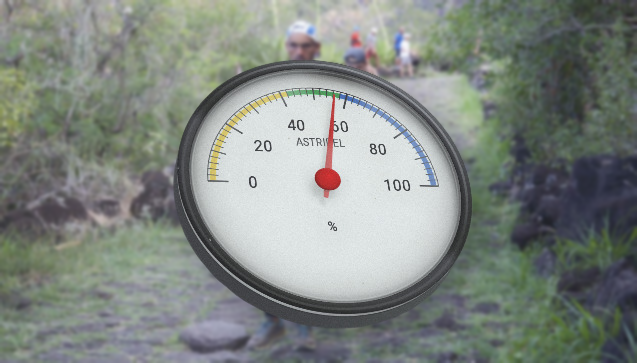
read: 56 %
